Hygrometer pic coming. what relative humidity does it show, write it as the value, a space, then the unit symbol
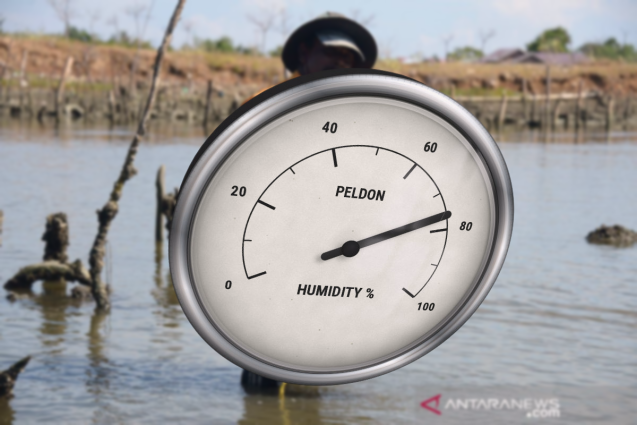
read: 75 %
